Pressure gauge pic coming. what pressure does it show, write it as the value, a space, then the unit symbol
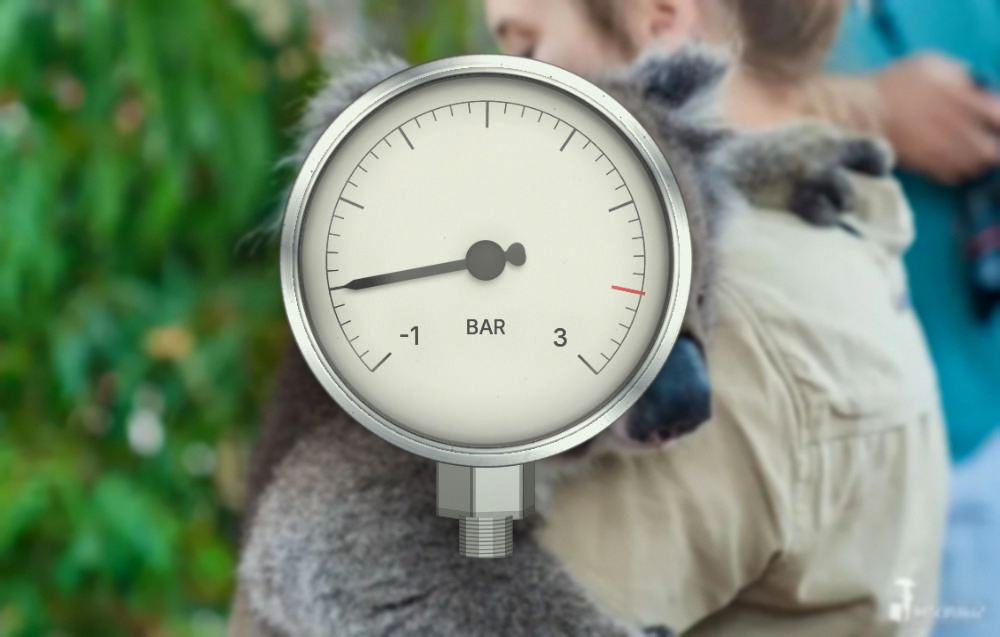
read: -0.5 bar
